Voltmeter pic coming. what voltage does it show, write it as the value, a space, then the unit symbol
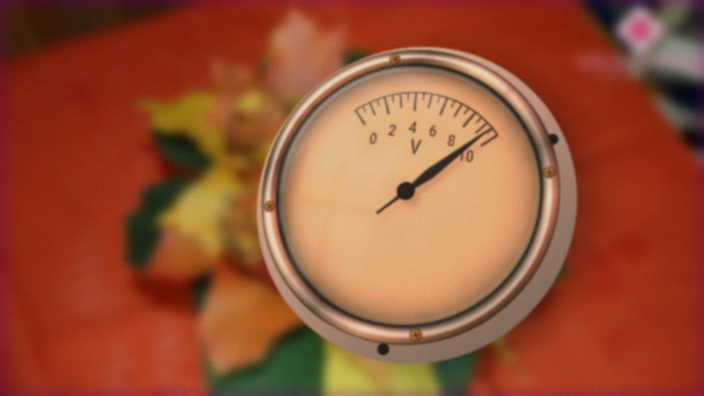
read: 9.5 V
